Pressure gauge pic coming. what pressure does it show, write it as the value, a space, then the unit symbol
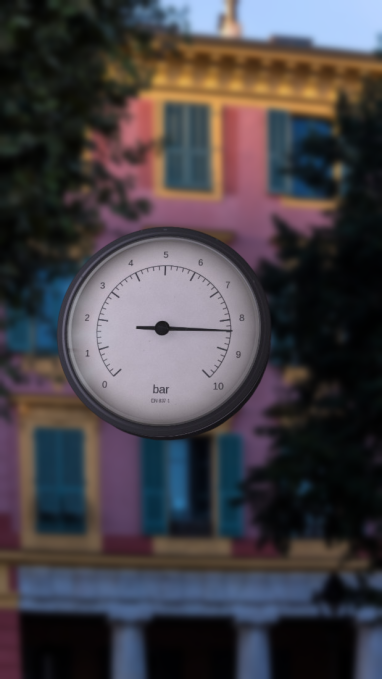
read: 8.4 bar
